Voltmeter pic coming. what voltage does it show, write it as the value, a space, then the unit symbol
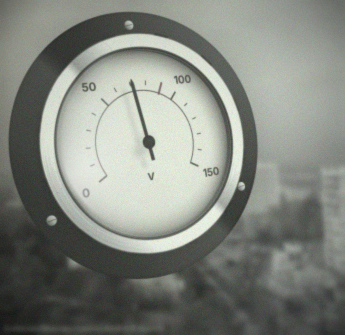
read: 70 V
